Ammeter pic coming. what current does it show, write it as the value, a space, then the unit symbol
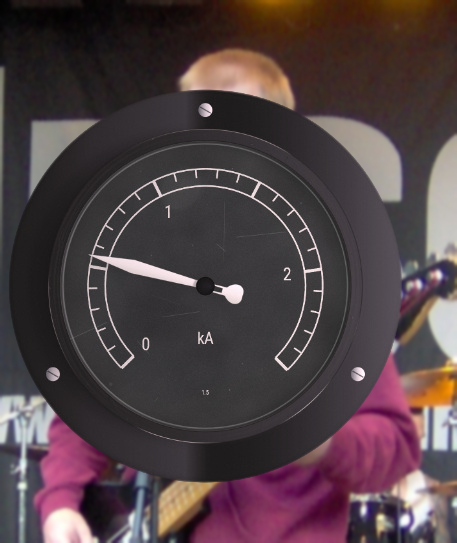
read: 0.55 kA
